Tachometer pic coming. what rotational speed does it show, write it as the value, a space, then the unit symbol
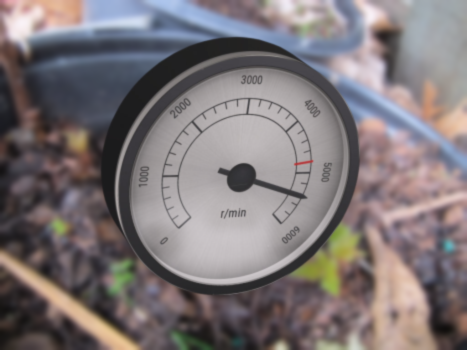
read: 5400 rpm
